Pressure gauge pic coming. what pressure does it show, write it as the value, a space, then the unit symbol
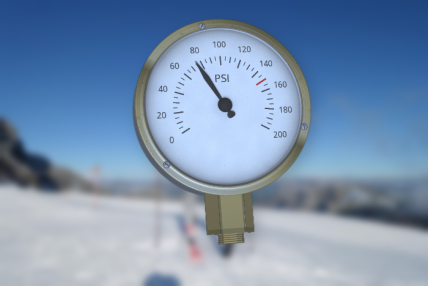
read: 75 psi
